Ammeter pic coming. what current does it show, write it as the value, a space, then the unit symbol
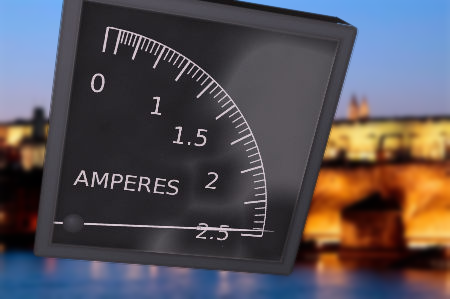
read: 2.45 A
